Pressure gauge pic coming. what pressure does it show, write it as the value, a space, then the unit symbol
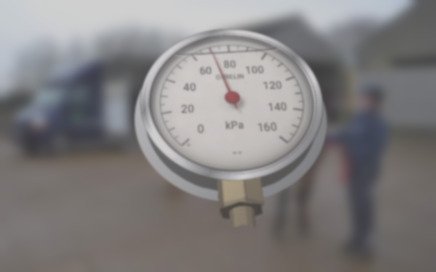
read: 70 kPa
